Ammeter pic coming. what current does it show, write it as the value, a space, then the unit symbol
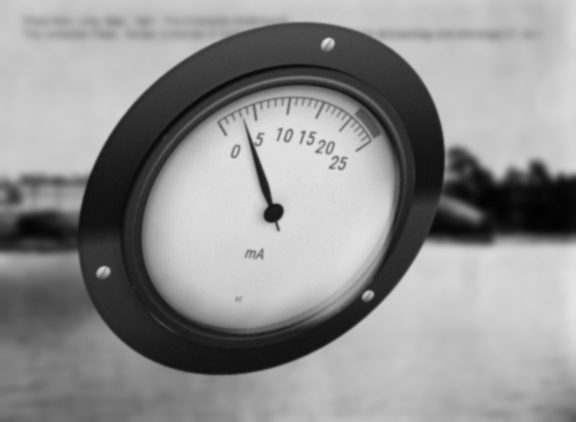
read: 3 mA
